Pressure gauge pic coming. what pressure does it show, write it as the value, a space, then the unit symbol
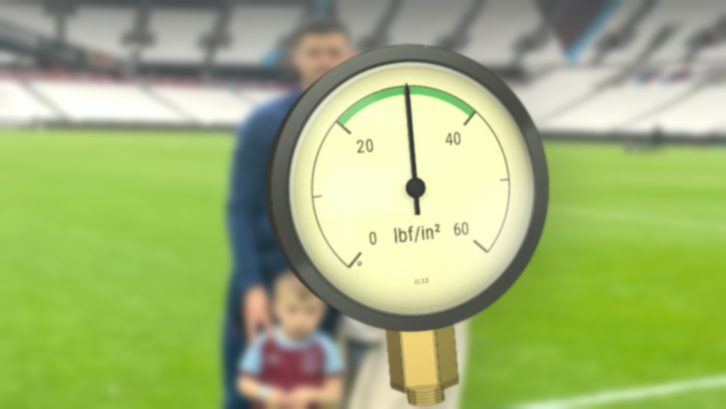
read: 30 psi
